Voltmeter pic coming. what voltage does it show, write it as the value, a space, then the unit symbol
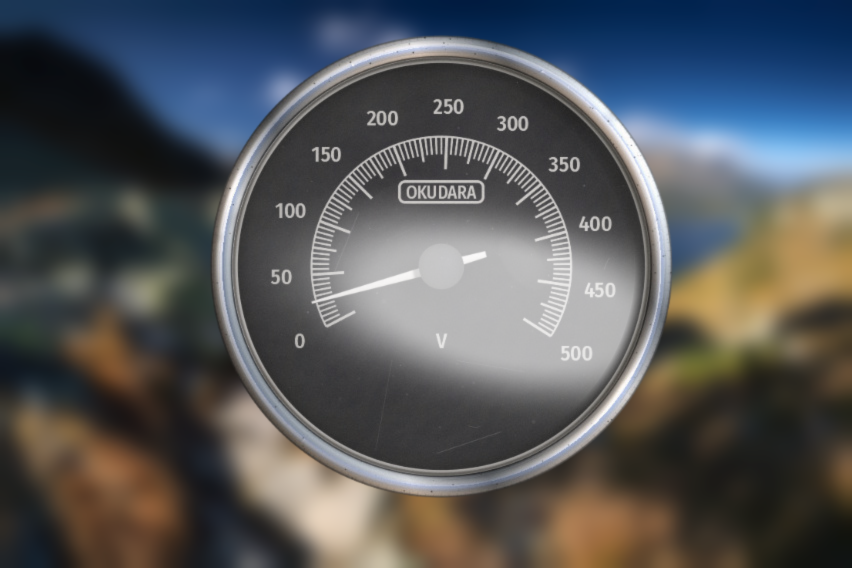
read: 25 V
